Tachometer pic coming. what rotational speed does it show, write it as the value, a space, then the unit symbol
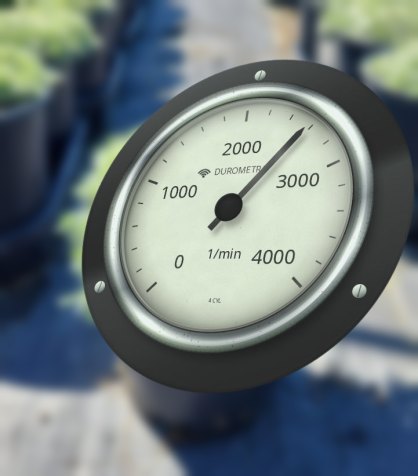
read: 2600 rpm
